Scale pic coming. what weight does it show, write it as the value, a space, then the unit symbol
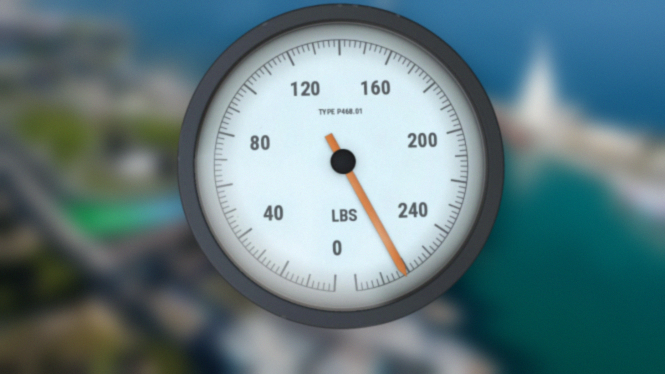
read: 262 lb
